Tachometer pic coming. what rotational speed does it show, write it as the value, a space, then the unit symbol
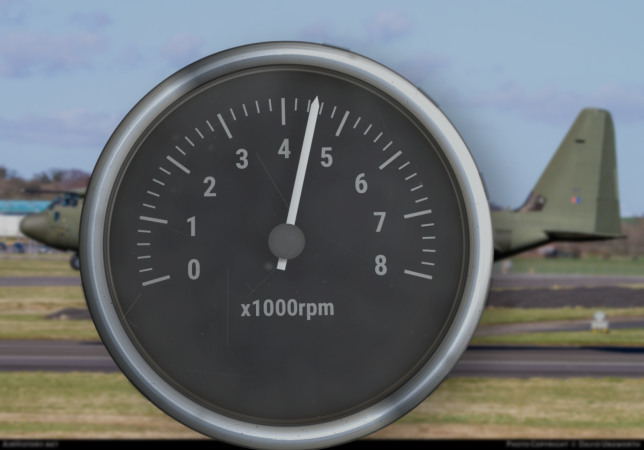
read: 4500 rpm
